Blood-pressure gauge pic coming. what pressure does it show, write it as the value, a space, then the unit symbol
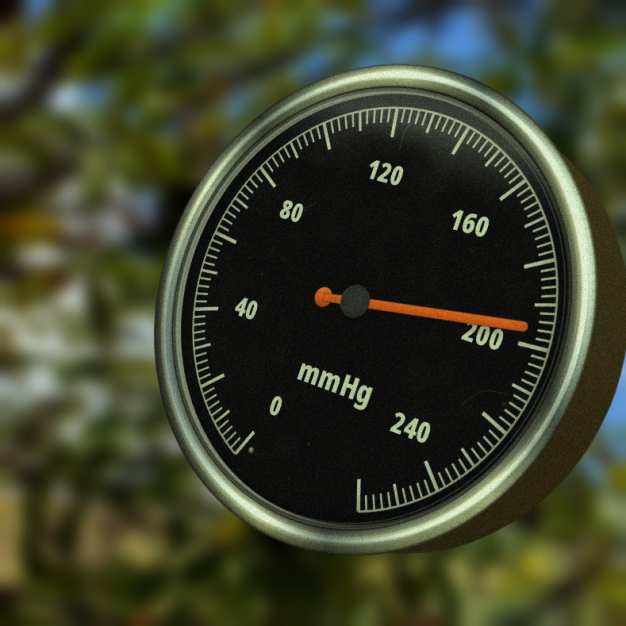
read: 196 mmHg
